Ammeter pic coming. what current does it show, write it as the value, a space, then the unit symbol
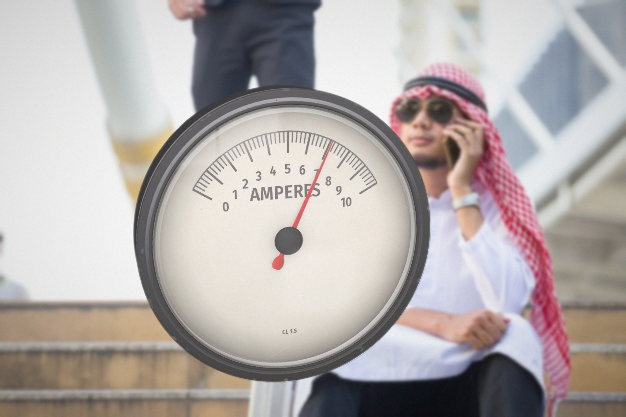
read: 7 A
